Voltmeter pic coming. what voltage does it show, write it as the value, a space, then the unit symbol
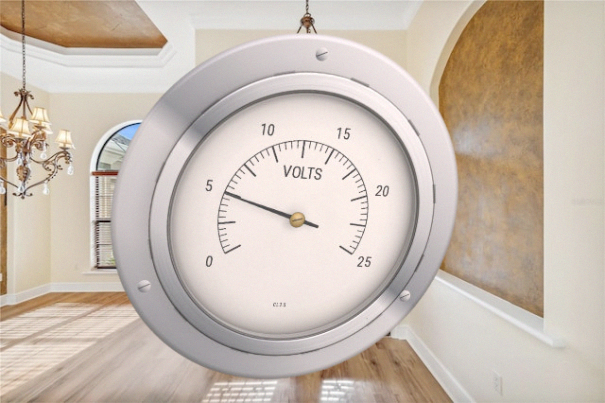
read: 5 V
